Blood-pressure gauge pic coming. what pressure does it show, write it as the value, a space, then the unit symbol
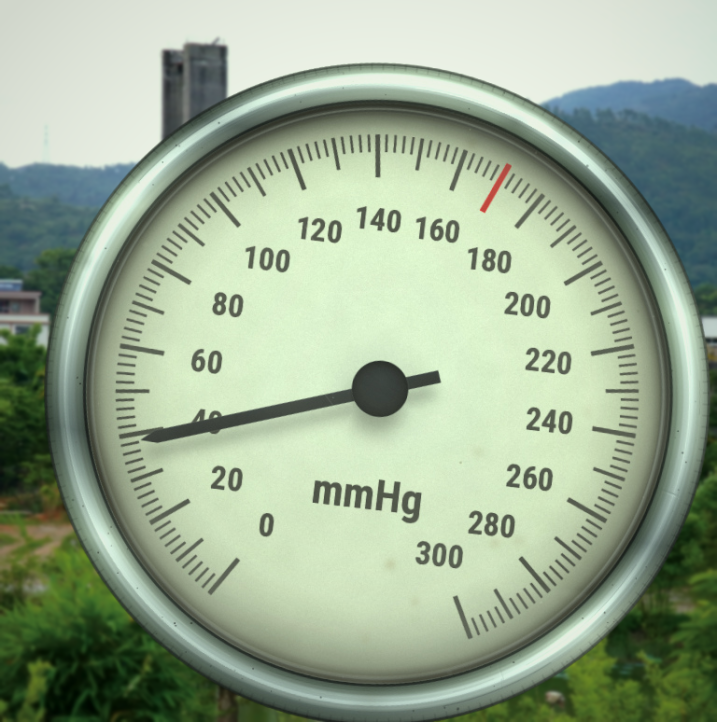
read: 38 mmHg
